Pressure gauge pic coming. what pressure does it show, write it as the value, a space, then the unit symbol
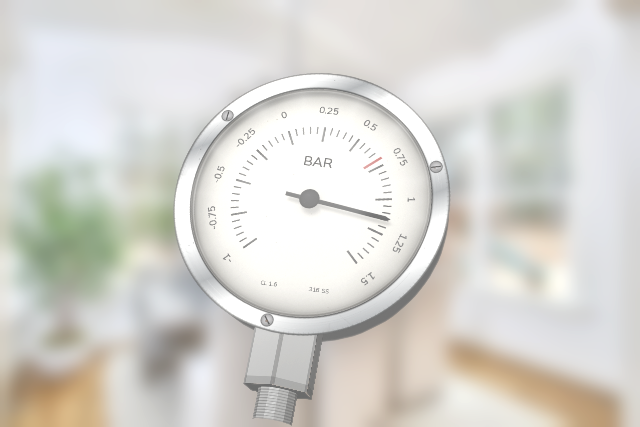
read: 1.15 bar
